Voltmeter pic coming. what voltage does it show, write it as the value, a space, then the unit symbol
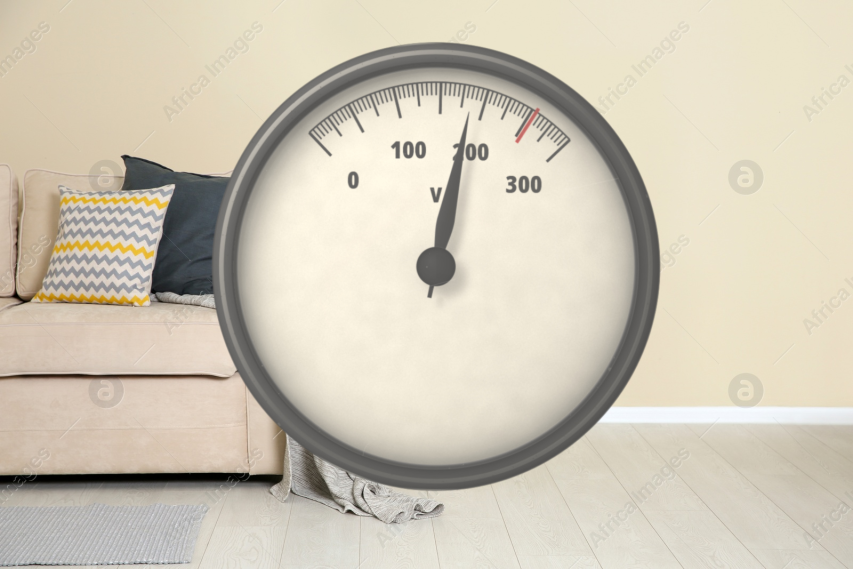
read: 185 V
